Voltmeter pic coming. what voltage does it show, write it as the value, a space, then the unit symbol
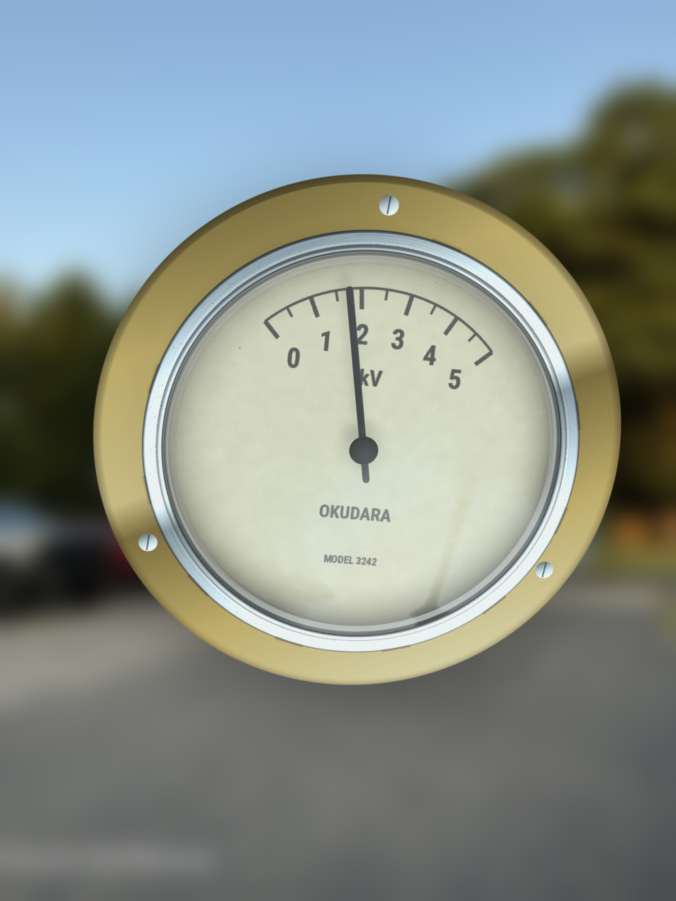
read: 1.75 kV
